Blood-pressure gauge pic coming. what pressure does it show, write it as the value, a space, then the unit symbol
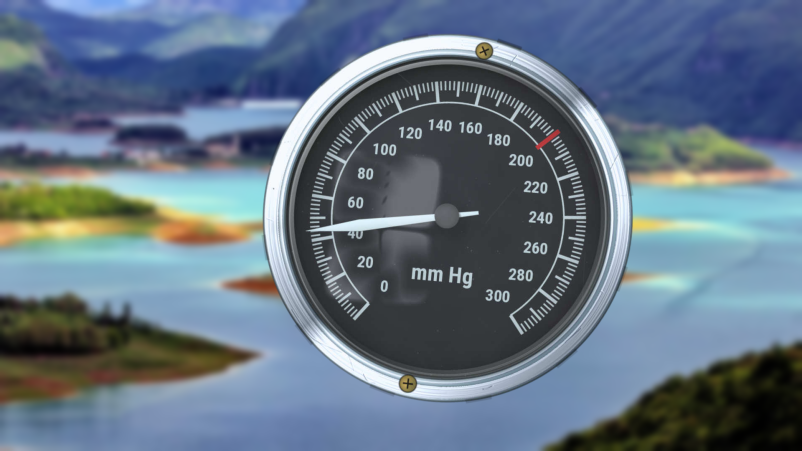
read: 44 mmHg
